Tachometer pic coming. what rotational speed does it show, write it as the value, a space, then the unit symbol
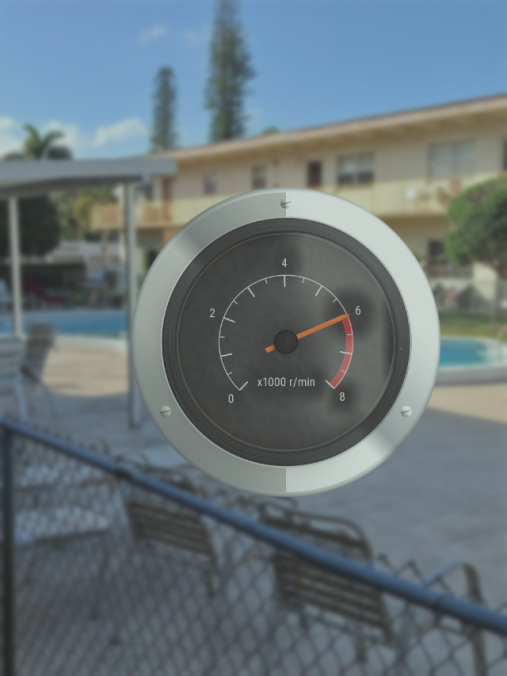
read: 6000 rpm
